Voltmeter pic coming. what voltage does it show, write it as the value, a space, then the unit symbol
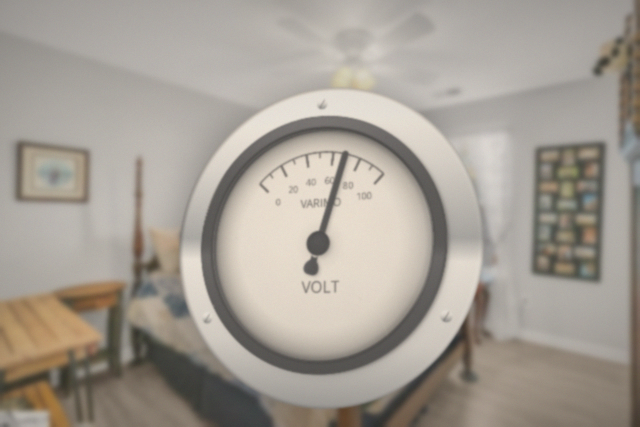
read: 70 V
